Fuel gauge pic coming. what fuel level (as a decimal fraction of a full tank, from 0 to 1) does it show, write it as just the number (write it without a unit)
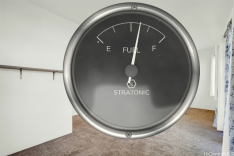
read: 0.625
